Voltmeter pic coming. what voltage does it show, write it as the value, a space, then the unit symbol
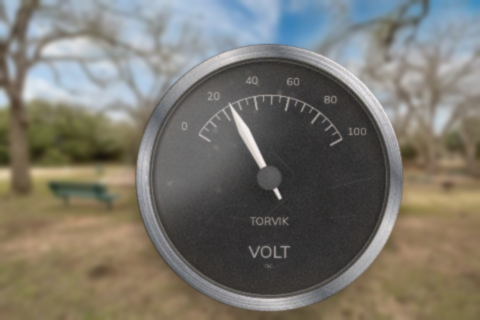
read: 25 V
